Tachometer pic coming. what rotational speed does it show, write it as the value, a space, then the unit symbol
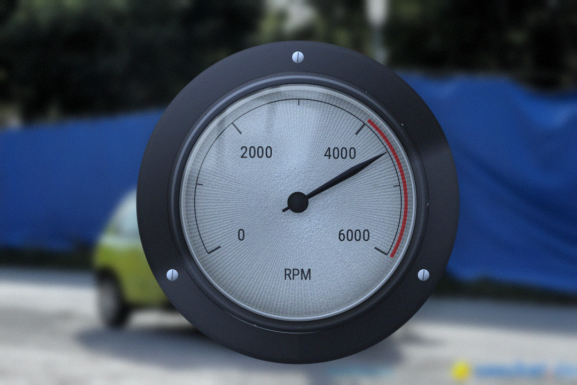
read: 4500 rpm
